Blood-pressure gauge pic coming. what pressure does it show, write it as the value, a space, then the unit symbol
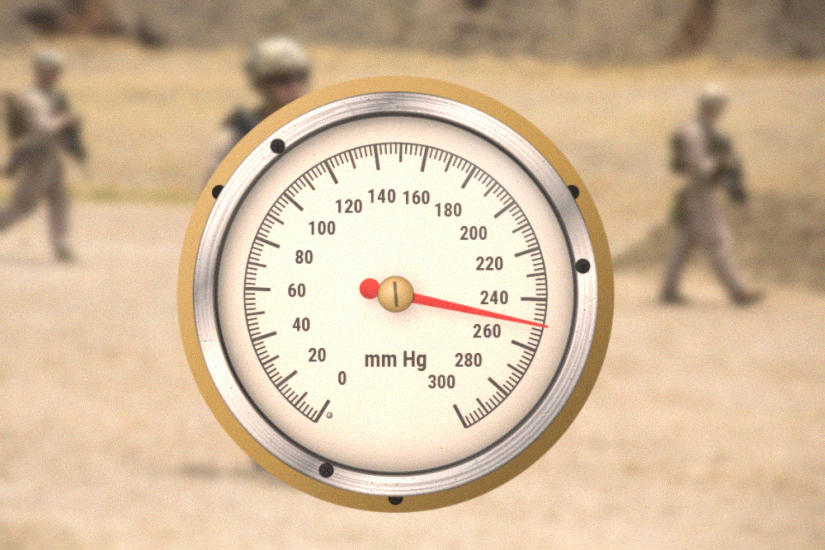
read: 250 mmHg
